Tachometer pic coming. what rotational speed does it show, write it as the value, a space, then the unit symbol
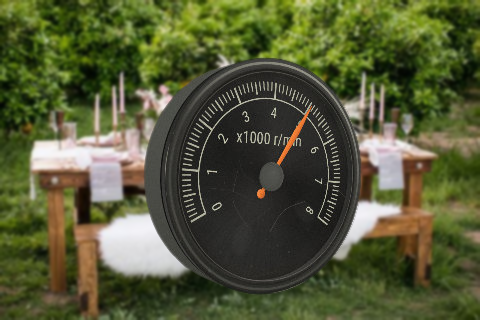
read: 5000 rpm
